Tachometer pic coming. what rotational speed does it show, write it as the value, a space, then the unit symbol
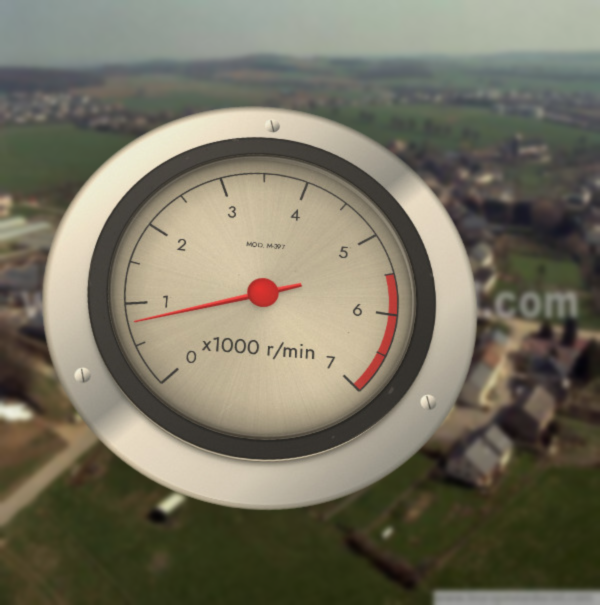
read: 750 rpm
